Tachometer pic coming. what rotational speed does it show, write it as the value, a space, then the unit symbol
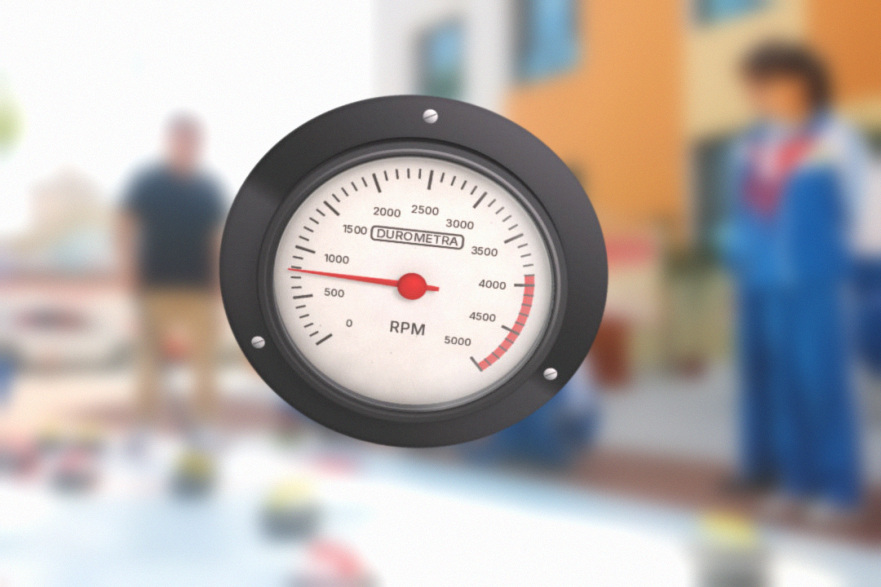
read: 800 rpm
